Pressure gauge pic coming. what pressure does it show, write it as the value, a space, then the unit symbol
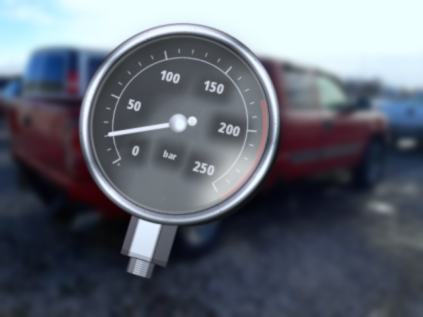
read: 20 bar
